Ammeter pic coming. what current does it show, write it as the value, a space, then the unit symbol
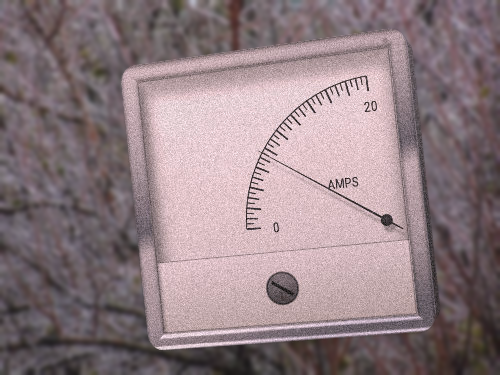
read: 7.5 A
